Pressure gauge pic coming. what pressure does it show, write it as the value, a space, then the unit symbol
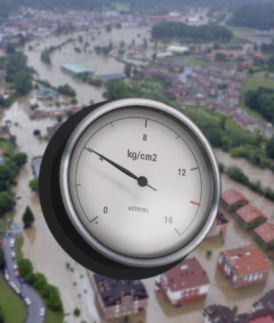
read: 4 kg/cm²
